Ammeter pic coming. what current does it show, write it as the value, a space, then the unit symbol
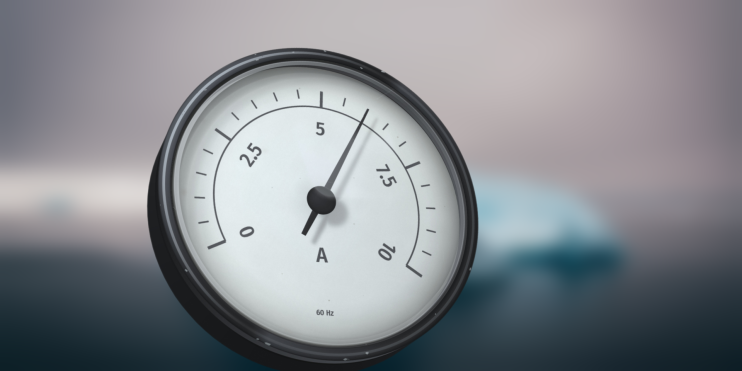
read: 6 A
